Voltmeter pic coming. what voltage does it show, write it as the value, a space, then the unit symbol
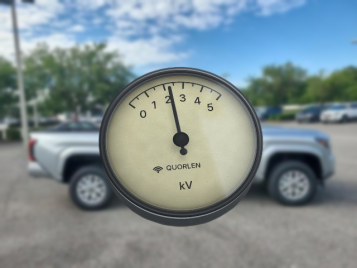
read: 2.25 kV
